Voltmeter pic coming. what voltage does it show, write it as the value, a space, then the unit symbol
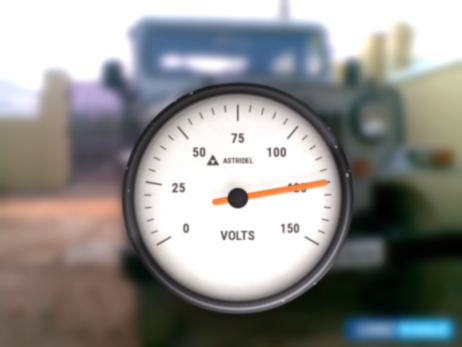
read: 125 V
